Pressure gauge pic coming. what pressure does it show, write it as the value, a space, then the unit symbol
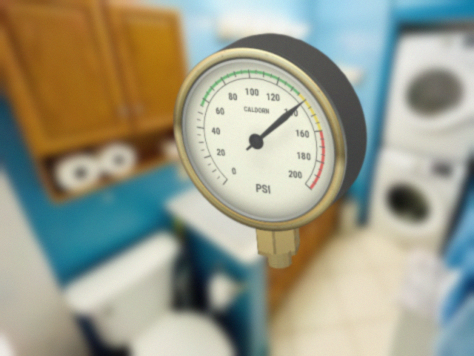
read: 140 psi
